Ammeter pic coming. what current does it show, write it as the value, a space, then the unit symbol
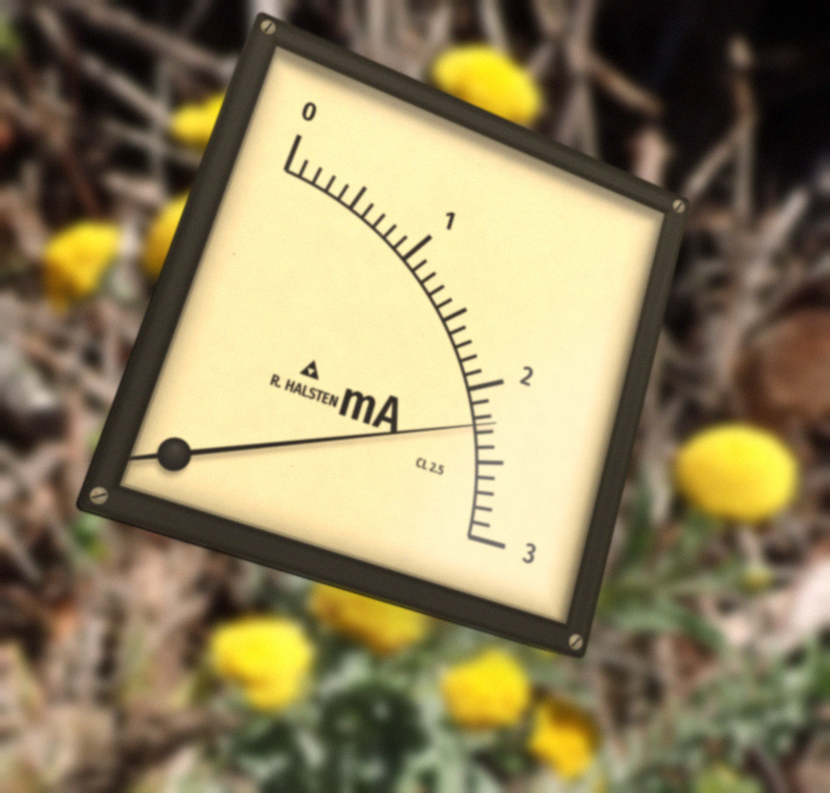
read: 2.25 mA
